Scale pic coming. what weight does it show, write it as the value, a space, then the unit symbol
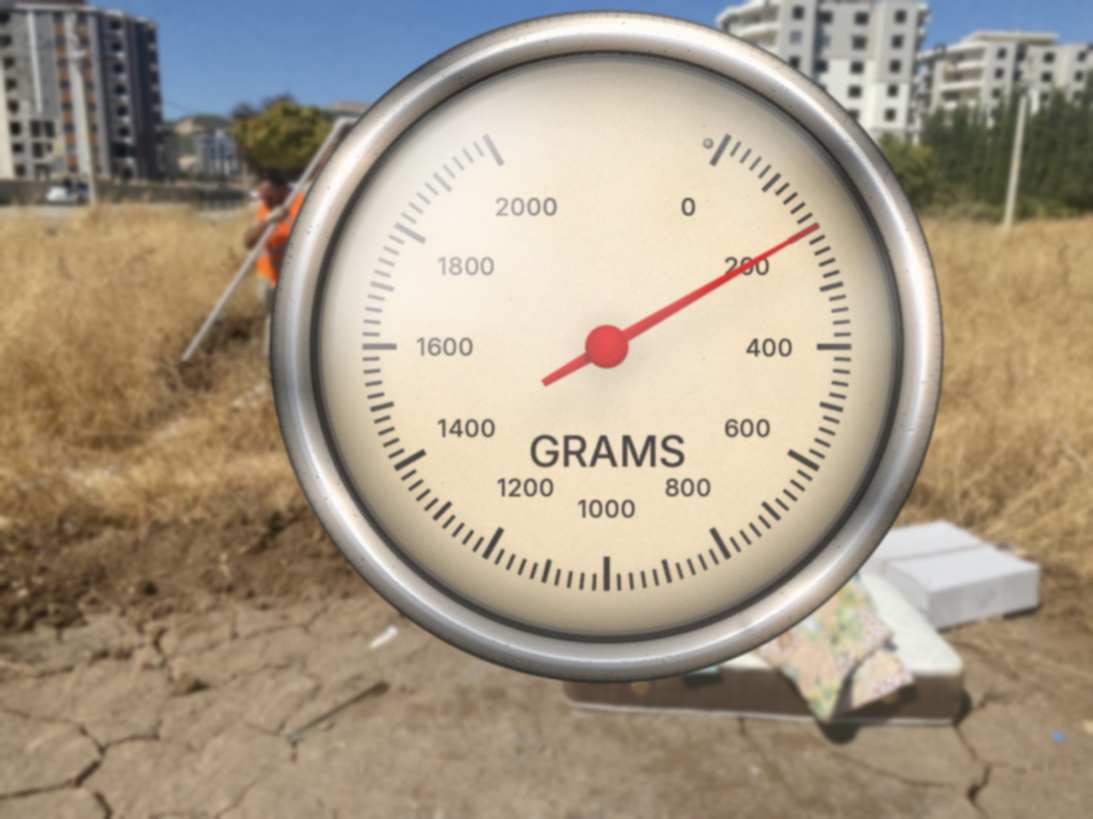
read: 200 g
